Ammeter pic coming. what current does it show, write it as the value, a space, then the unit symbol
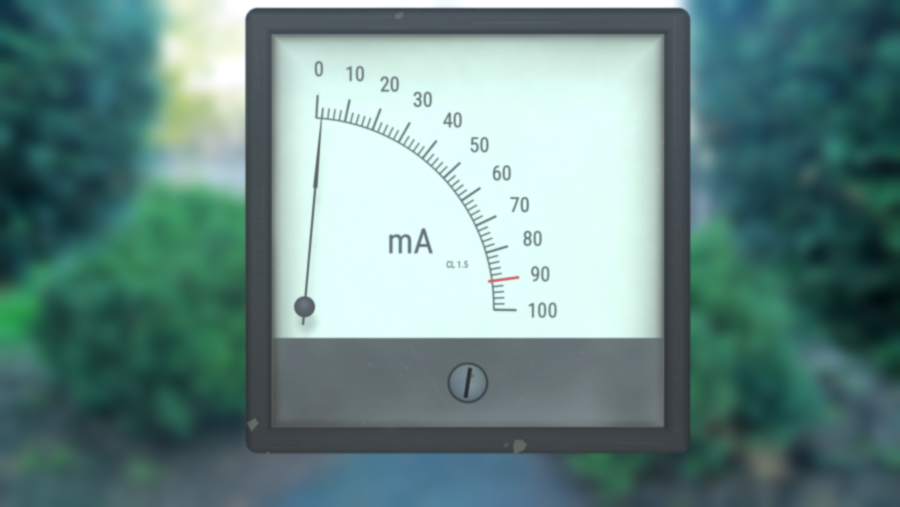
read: 2 mA
